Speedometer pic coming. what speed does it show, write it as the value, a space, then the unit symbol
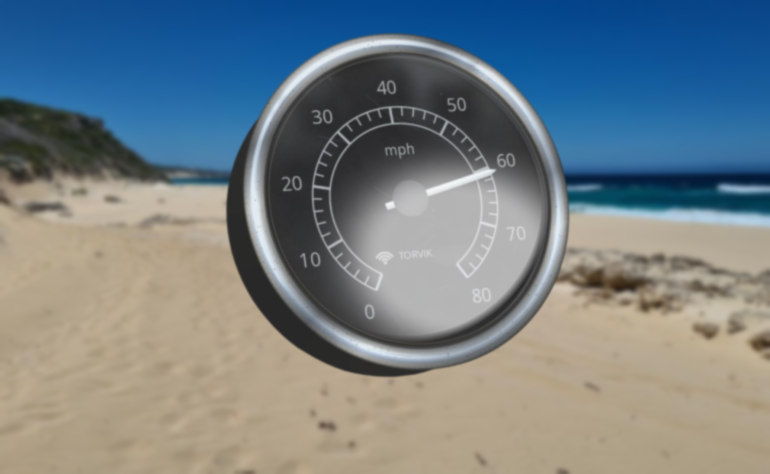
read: 61 mph
